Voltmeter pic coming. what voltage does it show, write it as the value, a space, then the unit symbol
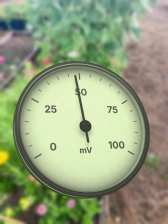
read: 47.5 mV
